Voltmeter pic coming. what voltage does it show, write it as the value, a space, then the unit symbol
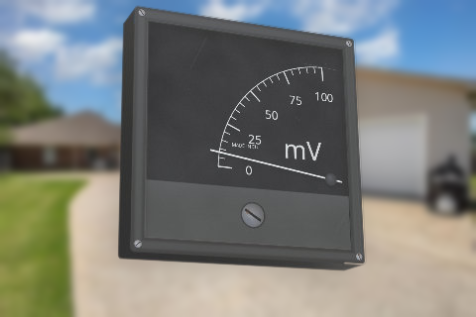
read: 7.5 mV
